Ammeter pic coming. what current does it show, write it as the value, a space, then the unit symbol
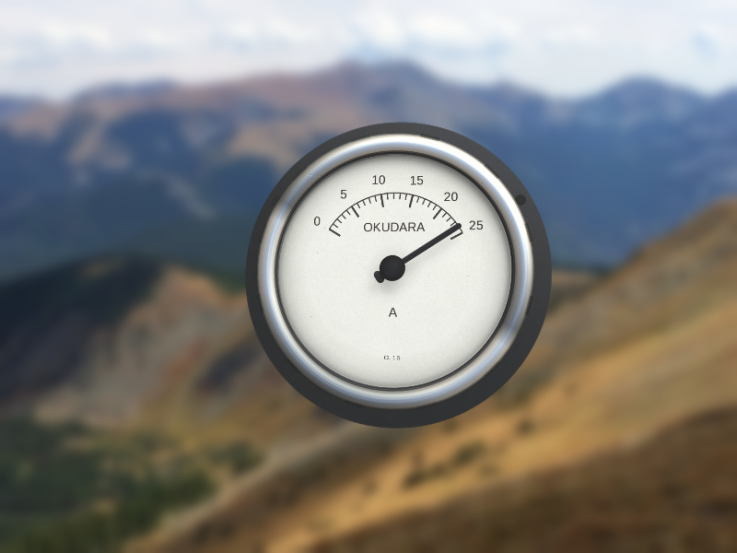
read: 24 A
